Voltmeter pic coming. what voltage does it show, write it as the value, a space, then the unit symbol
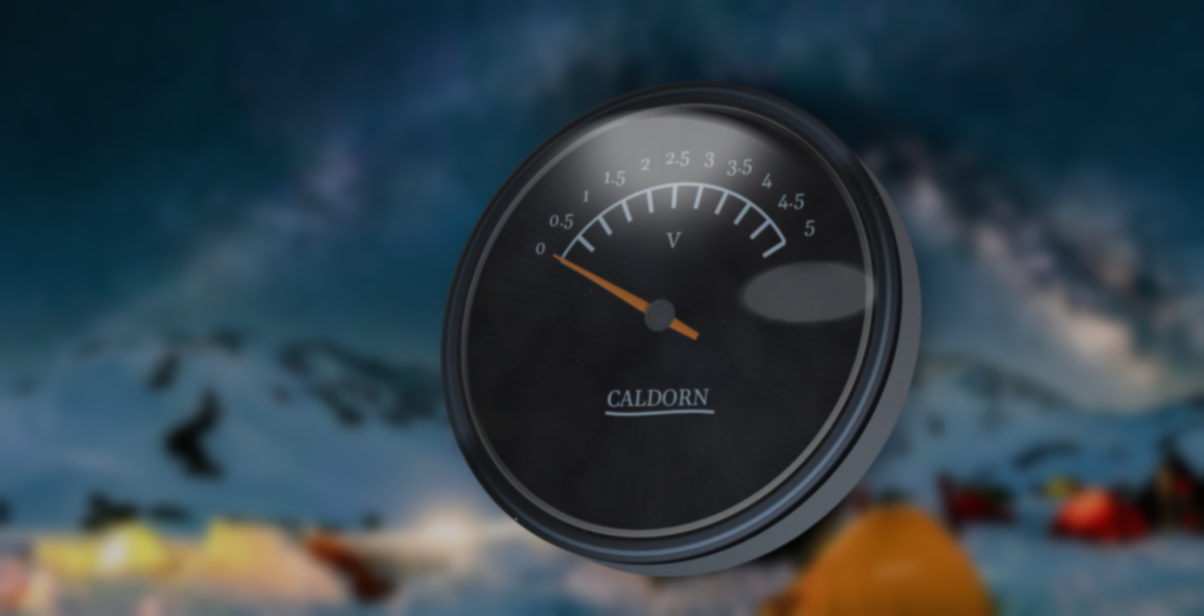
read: 0 V
